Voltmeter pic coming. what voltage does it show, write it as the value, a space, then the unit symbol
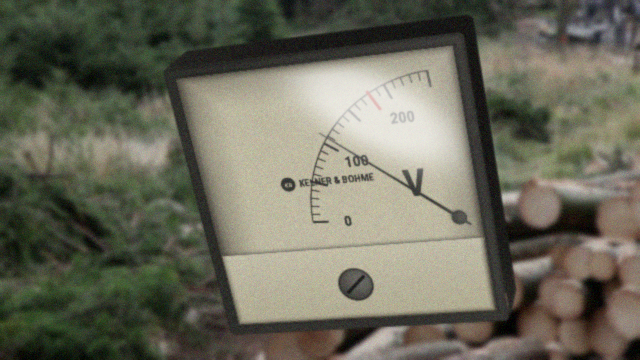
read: 110 V
